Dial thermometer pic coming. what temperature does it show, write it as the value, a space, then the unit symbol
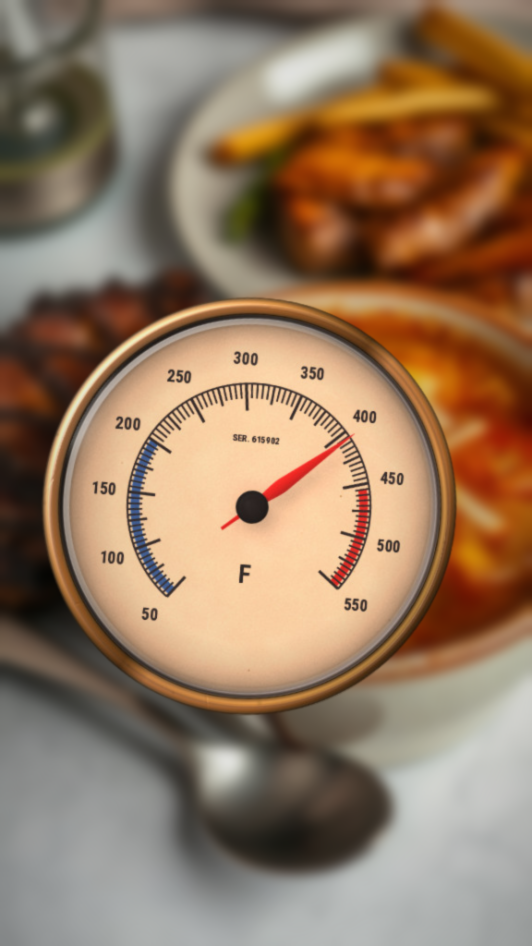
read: 405 °F
